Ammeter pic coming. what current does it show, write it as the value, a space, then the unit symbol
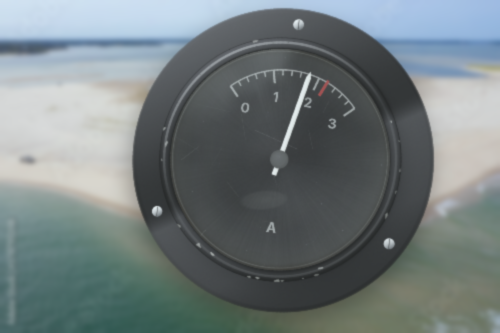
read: 1.8 A
